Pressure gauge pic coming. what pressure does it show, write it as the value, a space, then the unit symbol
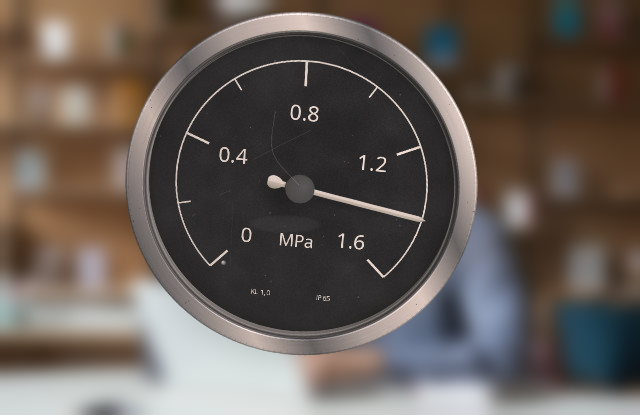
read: 1.4 MPa
